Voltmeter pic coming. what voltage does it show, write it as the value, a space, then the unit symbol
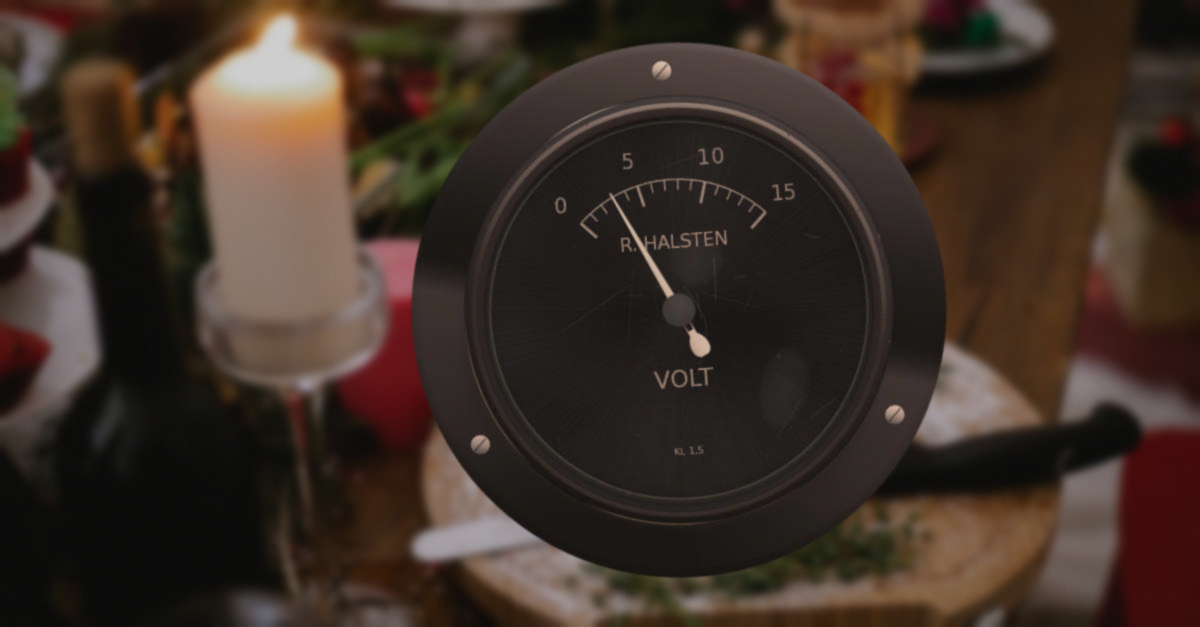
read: 3 V
